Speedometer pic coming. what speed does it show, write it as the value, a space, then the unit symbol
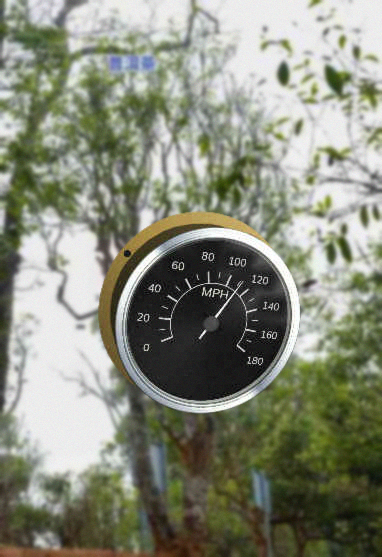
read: 110 mph
